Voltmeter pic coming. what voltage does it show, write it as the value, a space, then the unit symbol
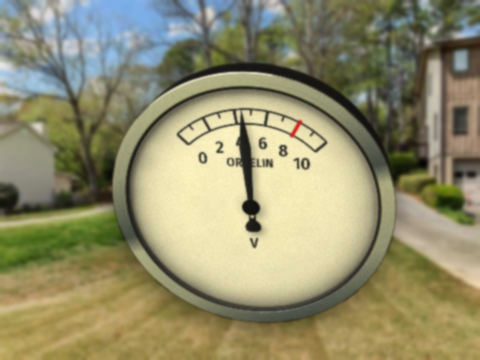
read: 4.5 V
